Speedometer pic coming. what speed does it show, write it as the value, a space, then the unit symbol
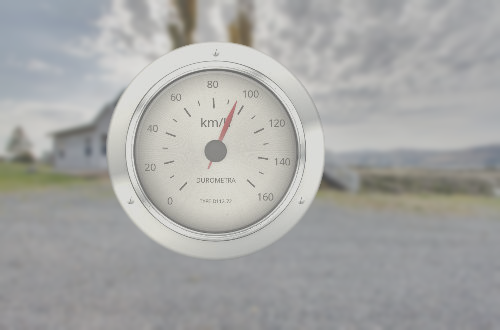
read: 95 km/h
